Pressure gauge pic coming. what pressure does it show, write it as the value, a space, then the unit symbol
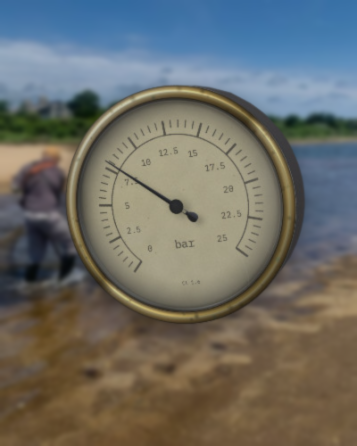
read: 8 bar
